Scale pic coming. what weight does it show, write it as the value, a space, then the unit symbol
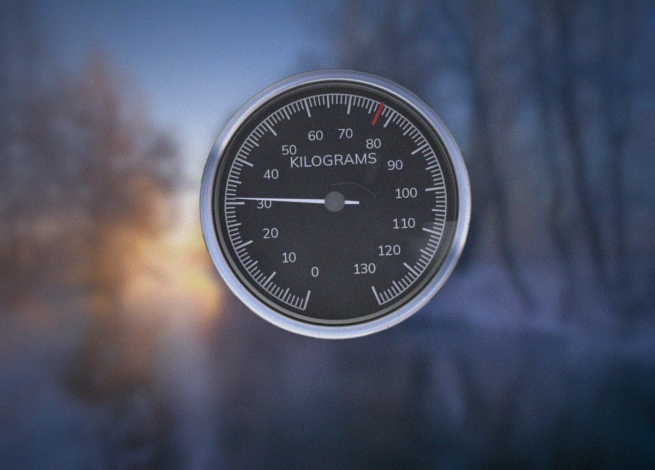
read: 31 kg
